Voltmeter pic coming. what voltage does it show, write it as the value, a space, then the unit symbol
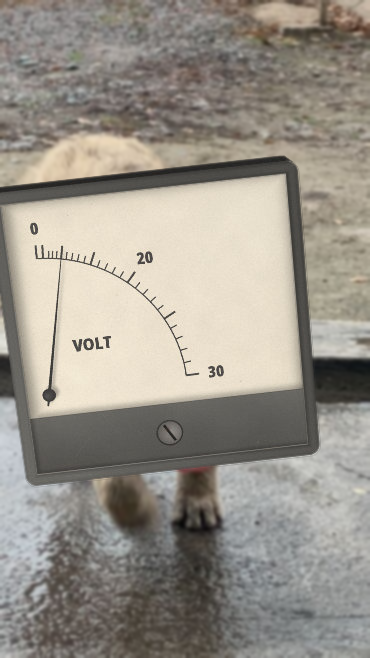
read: 10 V
